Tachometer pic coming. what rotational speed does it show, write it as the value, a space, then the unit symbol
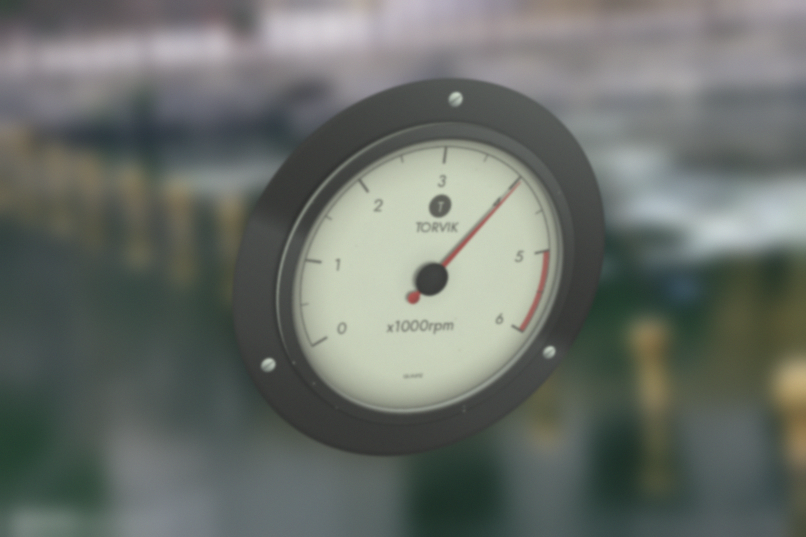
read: 4000 rpm
